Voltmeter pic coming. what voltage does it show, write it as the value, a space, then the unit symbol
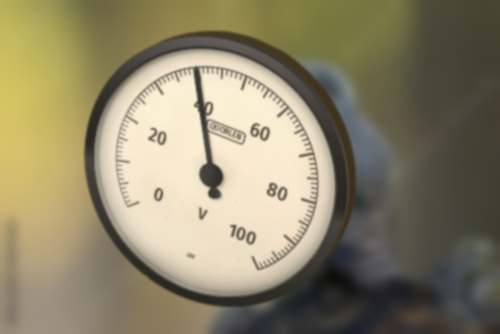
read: 40 V
